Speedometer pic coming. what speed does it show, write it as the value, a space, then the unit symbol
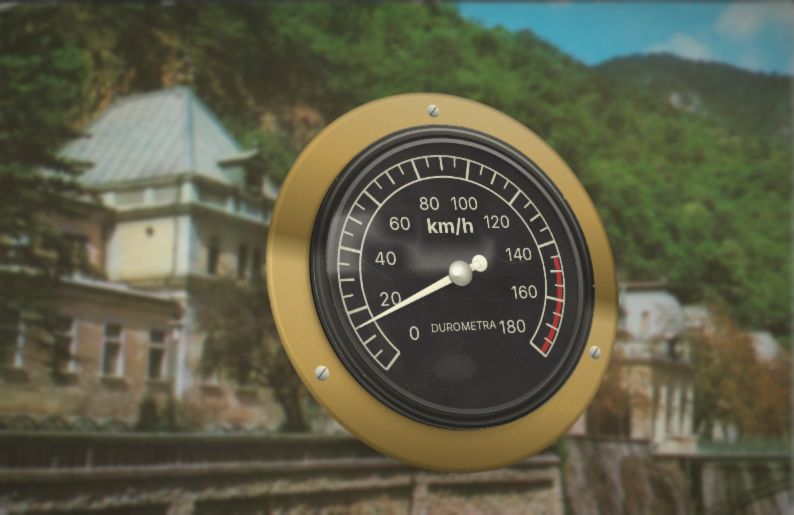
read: 15 km/h
